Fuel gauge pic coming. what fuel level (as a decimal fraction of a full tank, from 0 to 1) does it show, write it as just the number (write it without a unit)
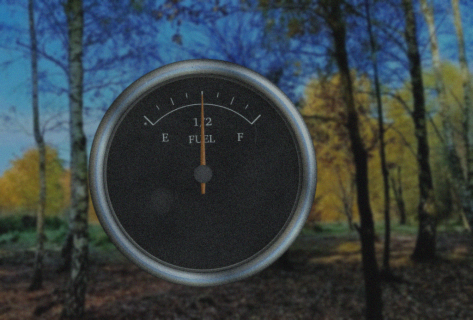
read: 0.5
